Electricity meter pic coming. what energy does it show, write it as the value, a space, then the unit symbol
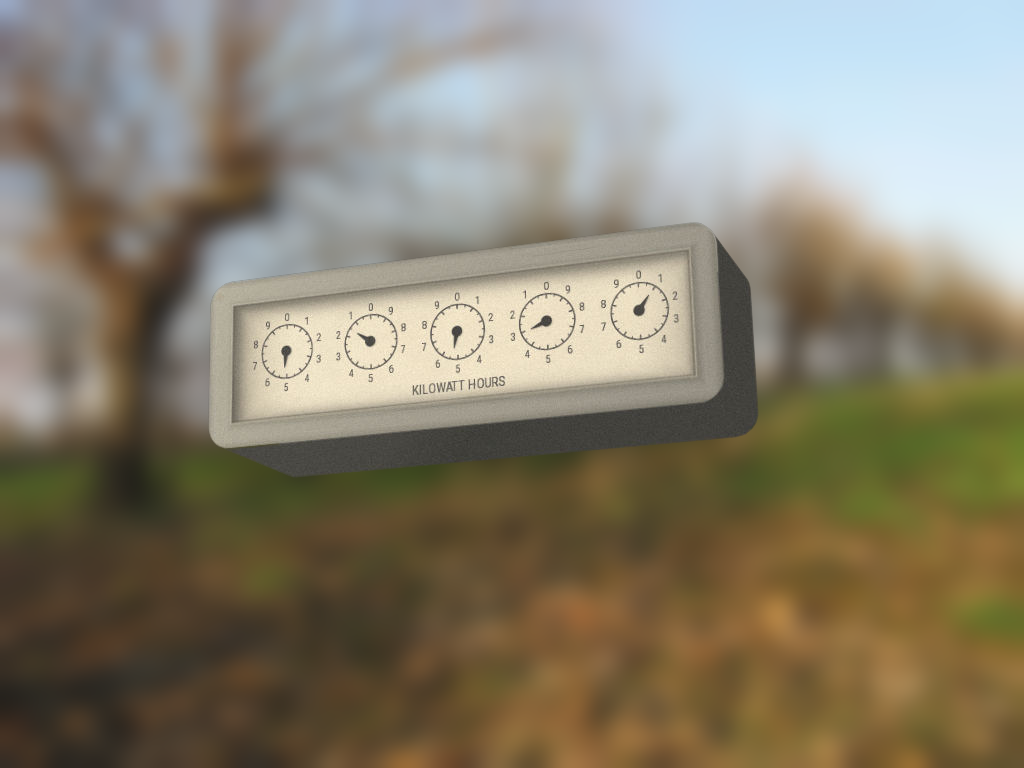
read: 51531 kWh
